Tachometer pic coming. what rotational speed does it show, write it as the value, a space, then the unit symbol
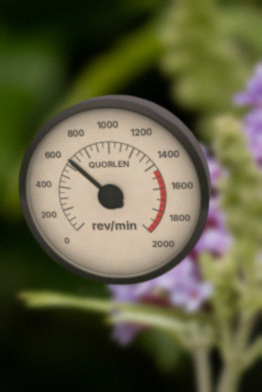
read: 650 rpm
